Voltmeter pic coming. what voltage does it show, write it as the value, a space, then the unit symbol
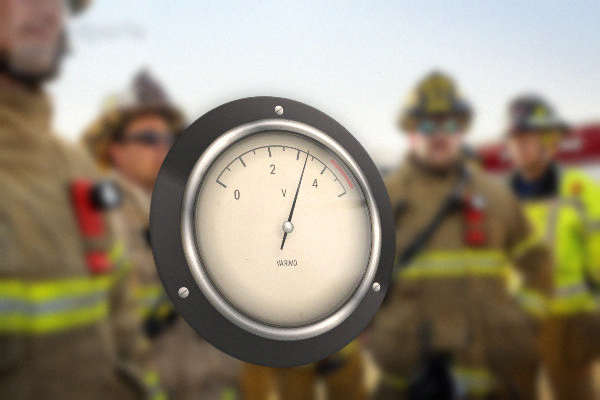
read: 3.25 V
